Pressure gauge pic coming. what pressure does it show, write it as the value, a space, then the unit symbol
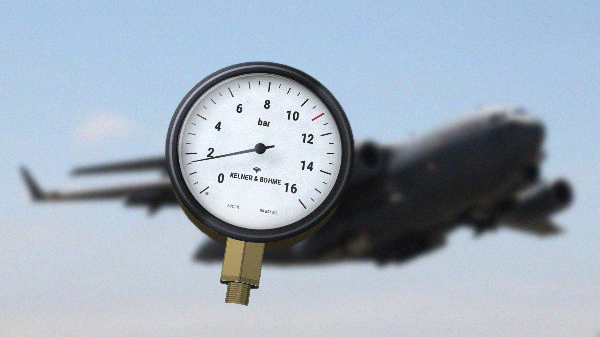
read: 1.5 bar
